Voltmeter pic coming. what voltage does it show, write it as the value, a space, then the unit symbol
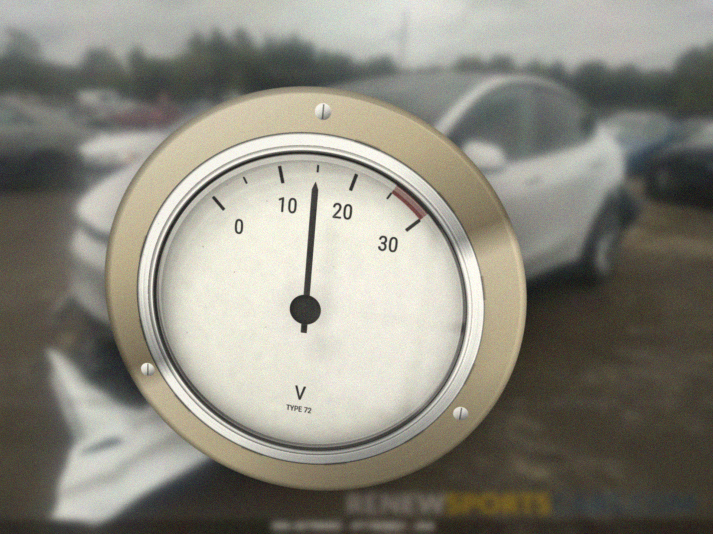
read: 15 V
